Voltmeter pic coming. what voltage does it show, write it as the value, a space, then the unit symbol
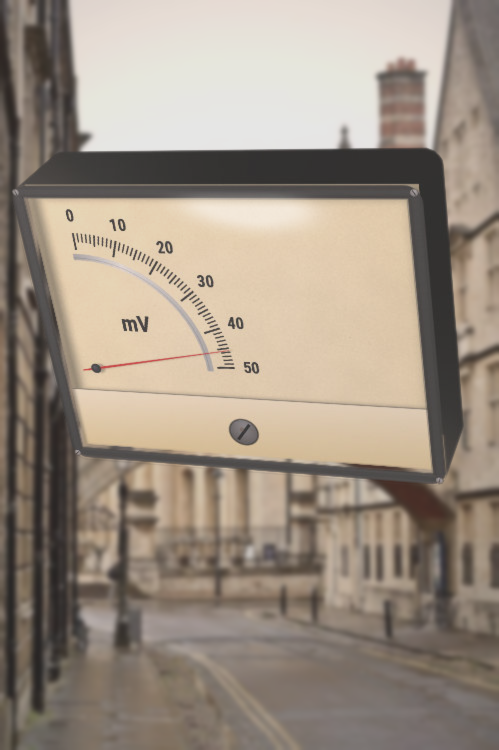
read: 45 mV
